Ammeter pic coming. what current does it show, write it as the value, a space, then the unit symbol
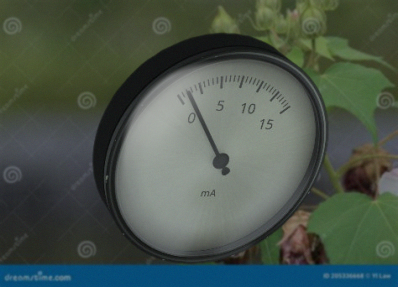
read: 1 mA
